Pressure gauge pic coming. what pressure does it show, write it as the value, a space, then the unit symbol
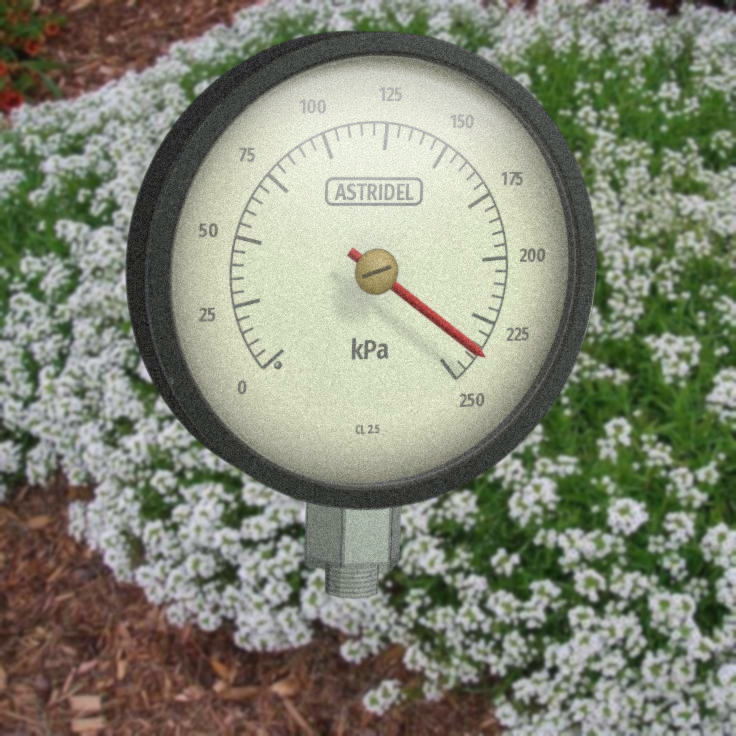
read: 237.5 kPa
